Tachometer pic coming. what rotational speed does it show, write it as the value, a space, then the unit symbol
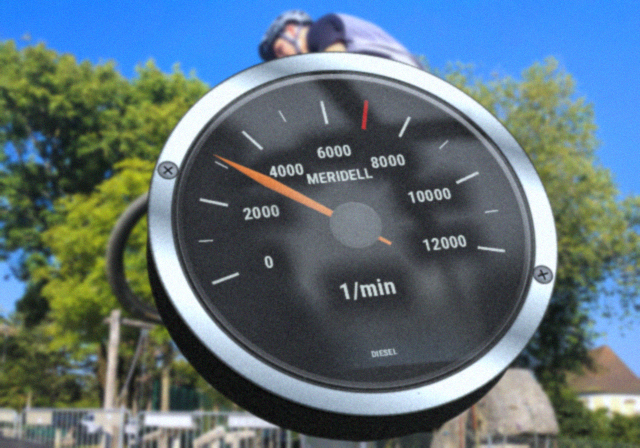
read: 3000 rpm
